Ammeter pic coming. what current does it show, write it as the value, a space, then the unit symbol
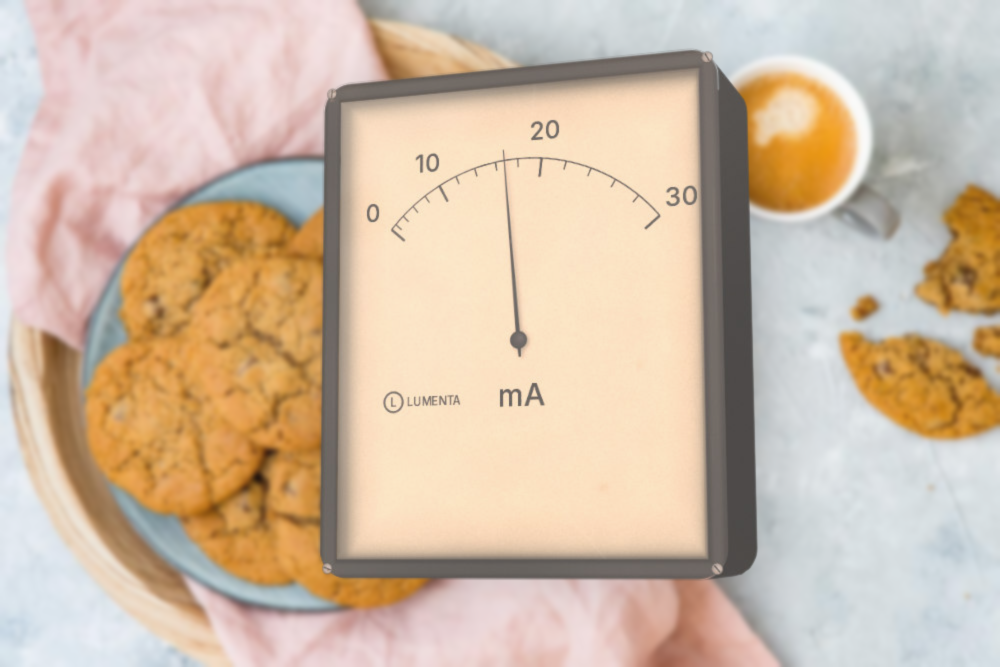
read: 17 mA
